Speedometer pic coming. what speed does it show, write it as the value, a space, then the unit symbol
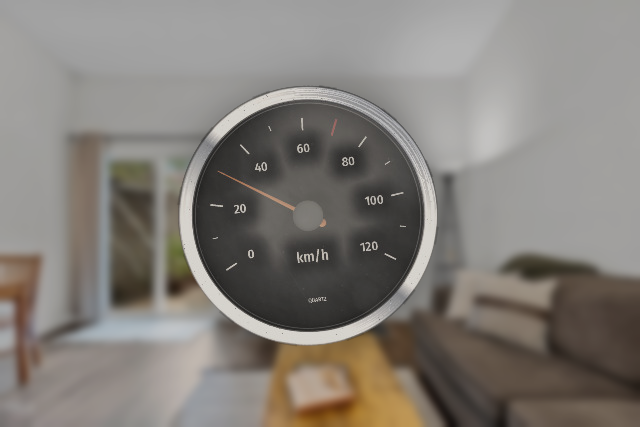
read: 30 km/h
